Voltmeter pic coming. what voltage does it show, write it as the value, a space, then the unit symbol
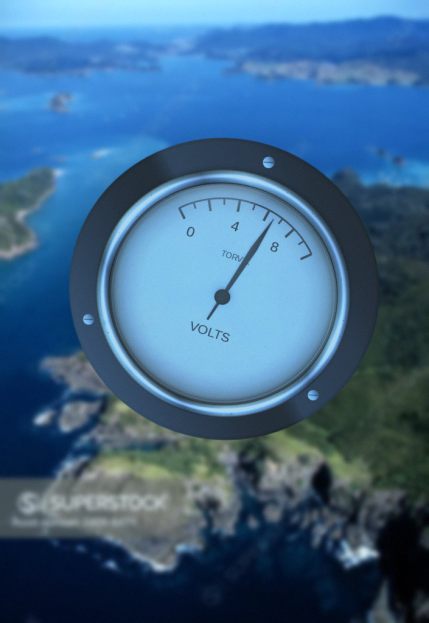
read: 6.5 V
